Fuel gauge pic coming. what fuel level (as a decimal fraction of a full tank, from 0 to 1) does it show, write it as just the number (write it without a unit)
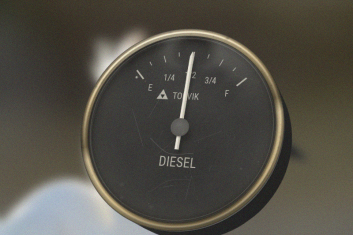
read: 0.5
